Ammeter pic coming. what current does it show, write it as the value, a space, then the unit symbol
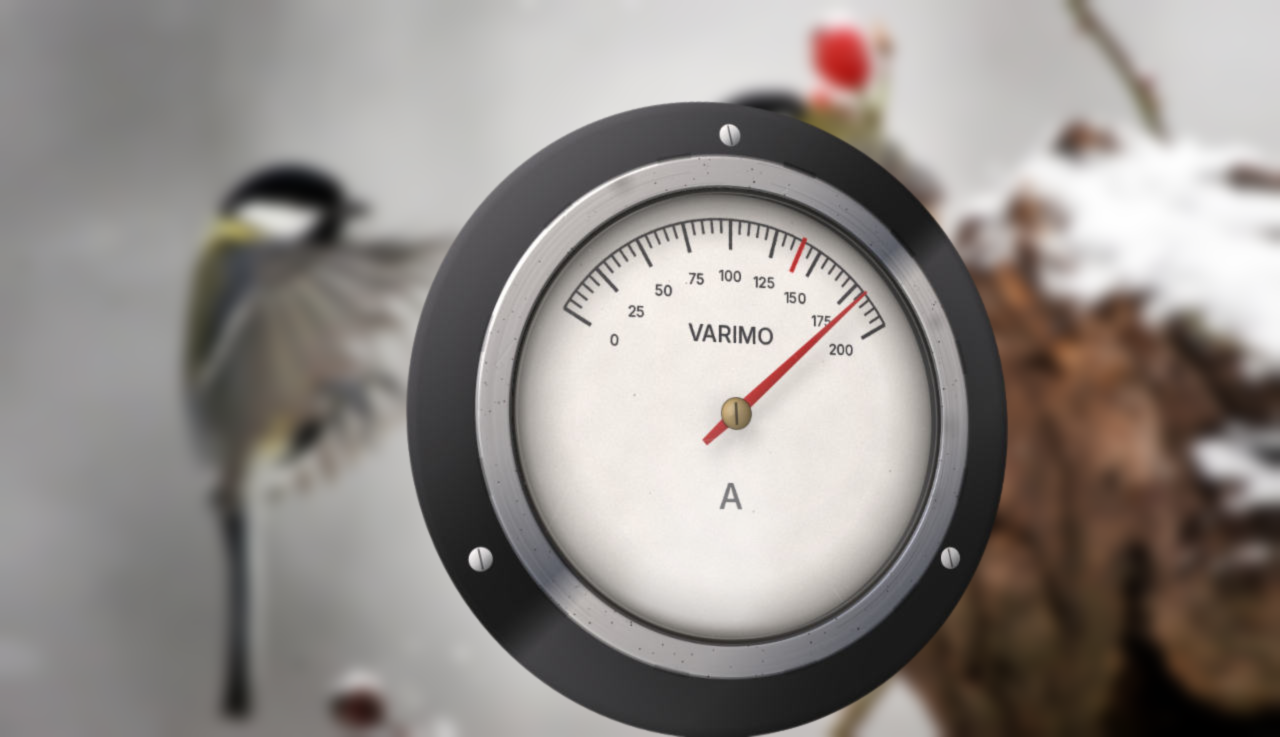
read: 180 A
